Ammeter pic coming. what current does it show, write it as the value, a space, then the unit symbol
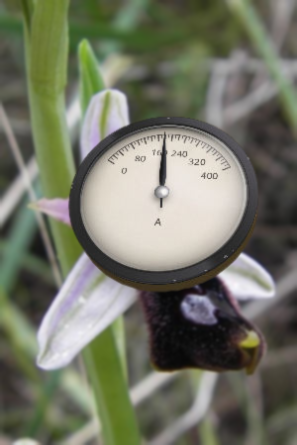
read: 180 A
